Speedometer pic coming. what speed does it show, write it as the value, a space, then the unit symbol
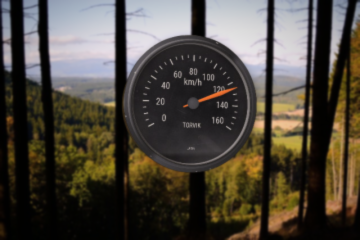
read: 125 km/h
